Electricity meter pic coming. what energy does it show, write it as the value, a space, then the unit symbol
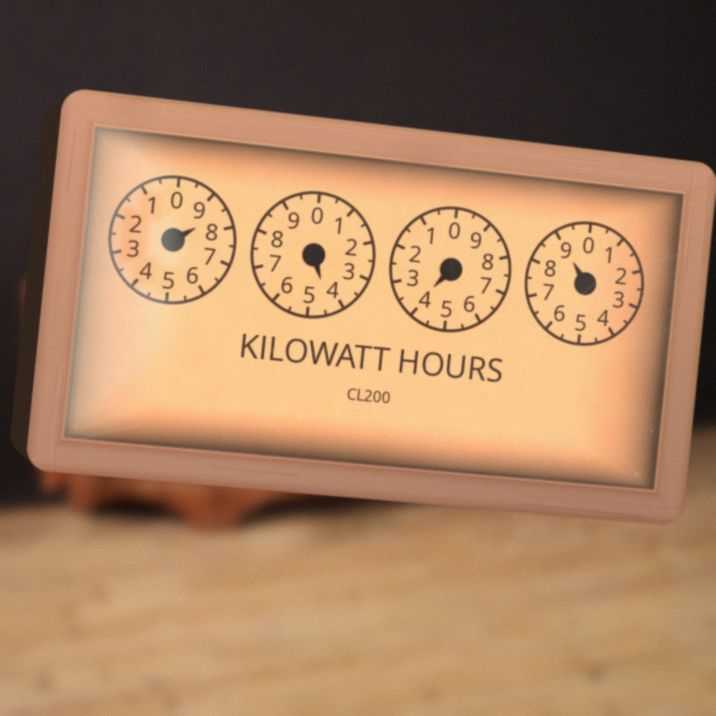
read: 8439 kWh
